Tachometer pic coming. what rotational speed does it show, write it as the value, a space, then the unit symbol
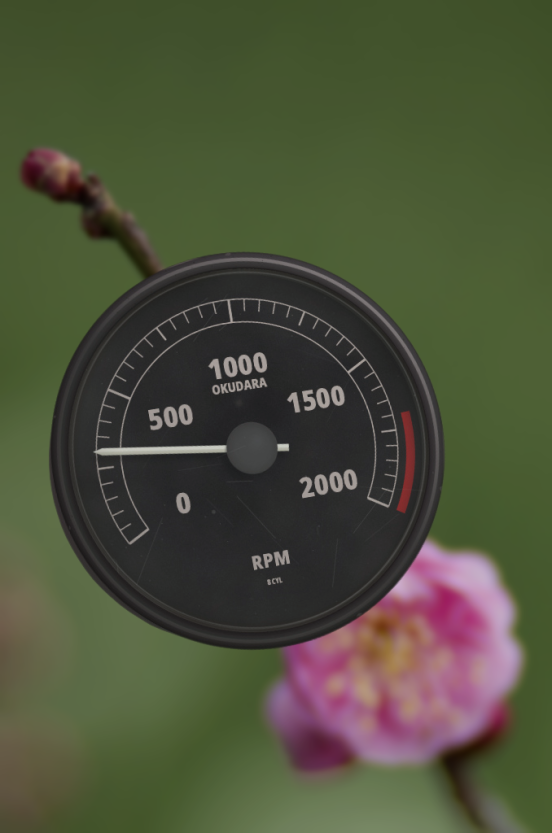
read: 300 rpm
